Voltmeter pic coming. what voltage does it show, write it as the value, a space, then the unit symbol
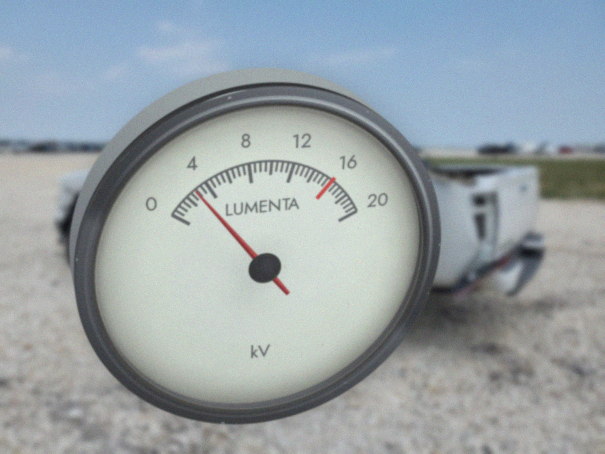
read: 3 kV
